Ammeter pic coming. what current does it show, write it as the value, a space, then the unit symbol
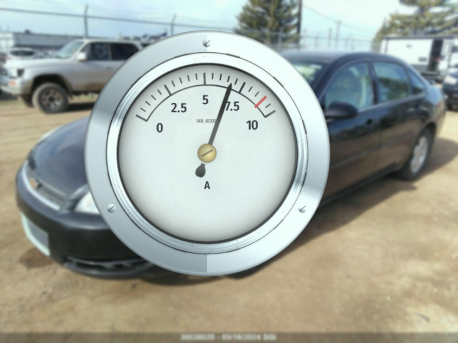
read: 6.75 A
